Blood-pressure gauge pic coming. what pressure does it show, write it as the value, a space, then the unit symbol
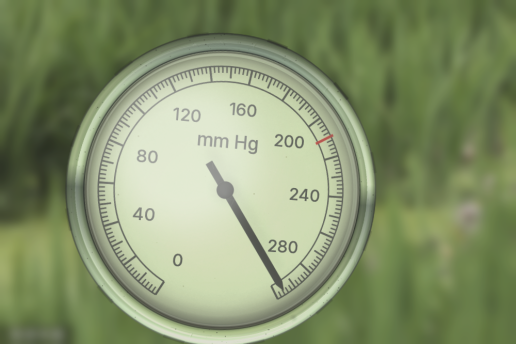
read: 296 mmHg
